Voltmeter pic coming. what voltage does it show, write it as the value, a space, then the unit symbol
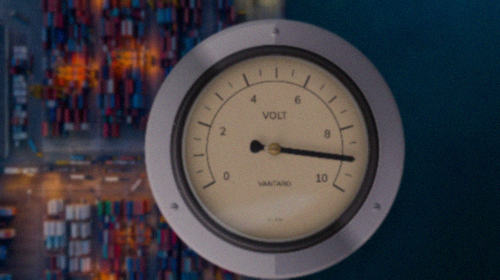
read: 9 V
